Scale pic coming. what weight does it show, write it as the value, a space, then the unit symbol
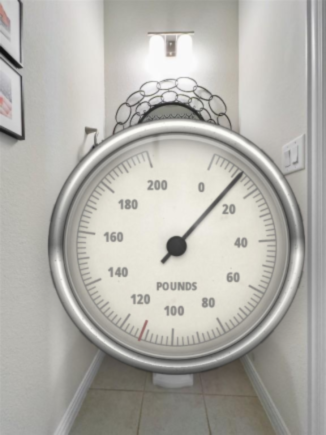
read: 12 lb
